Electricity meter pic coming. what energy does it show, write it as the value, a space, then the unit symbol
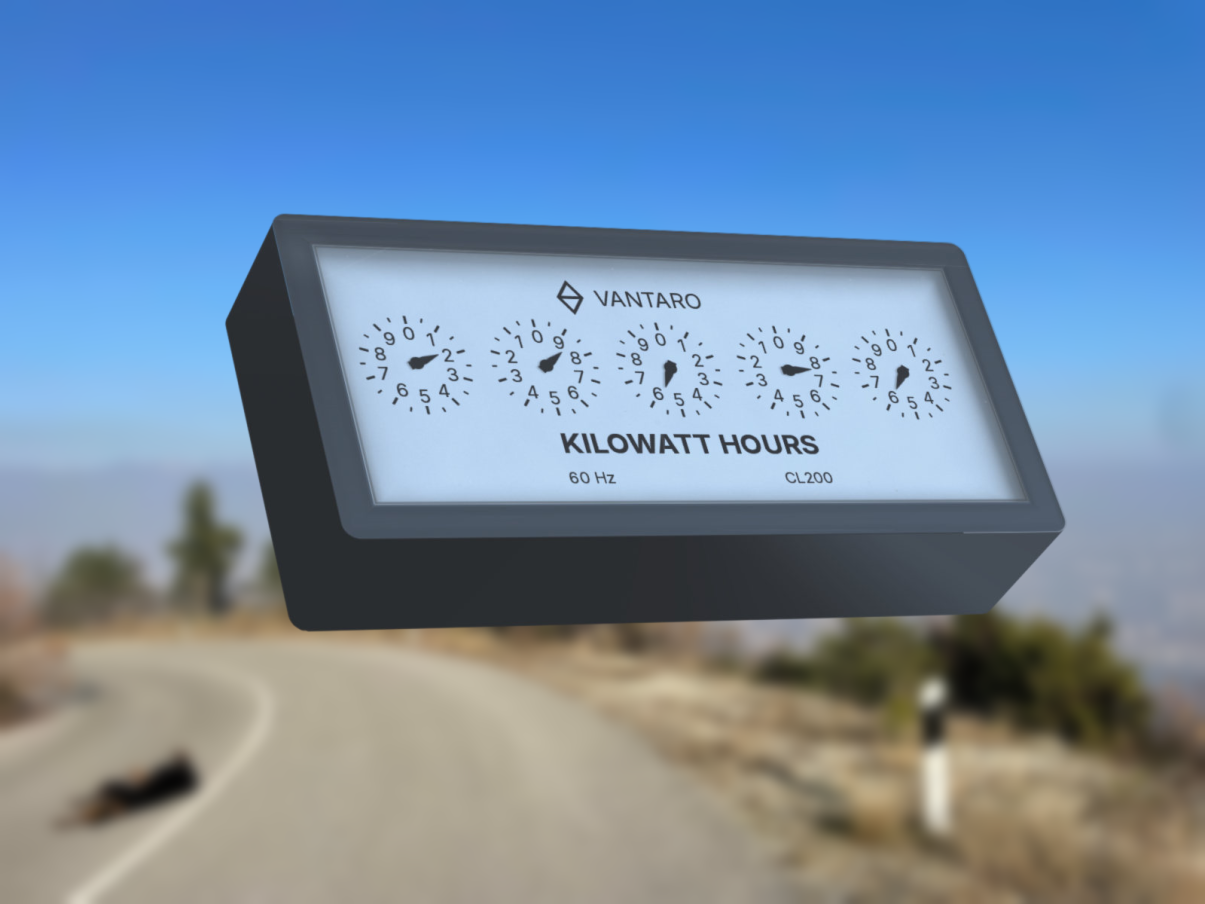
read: 18576 kWh
